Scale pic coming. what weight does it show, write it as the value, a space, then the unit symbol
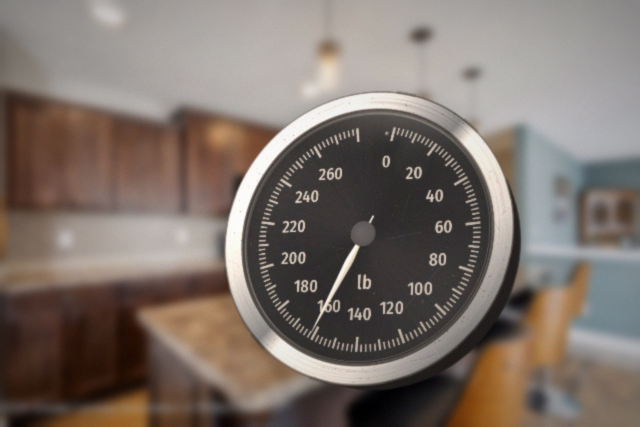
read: 160 lb
